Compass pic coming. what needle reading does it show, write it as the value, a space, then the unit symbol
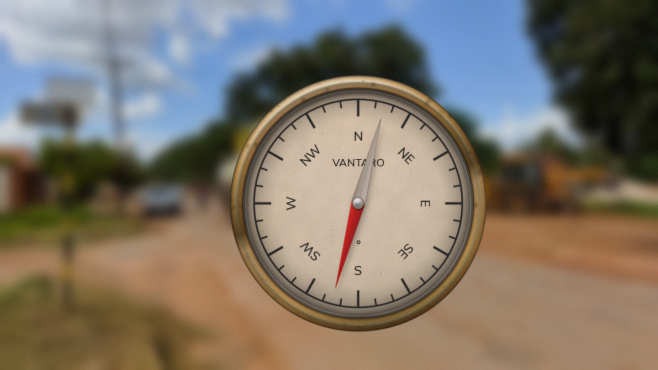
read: 195 °
